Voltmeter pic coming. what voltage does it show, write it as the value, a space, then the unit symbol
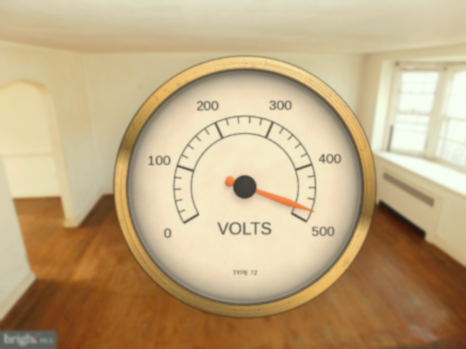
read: 480 V
